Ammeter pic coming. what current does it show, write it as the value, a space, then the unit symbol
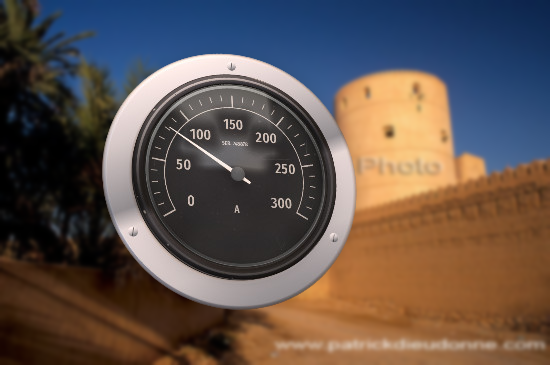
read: 80 A
